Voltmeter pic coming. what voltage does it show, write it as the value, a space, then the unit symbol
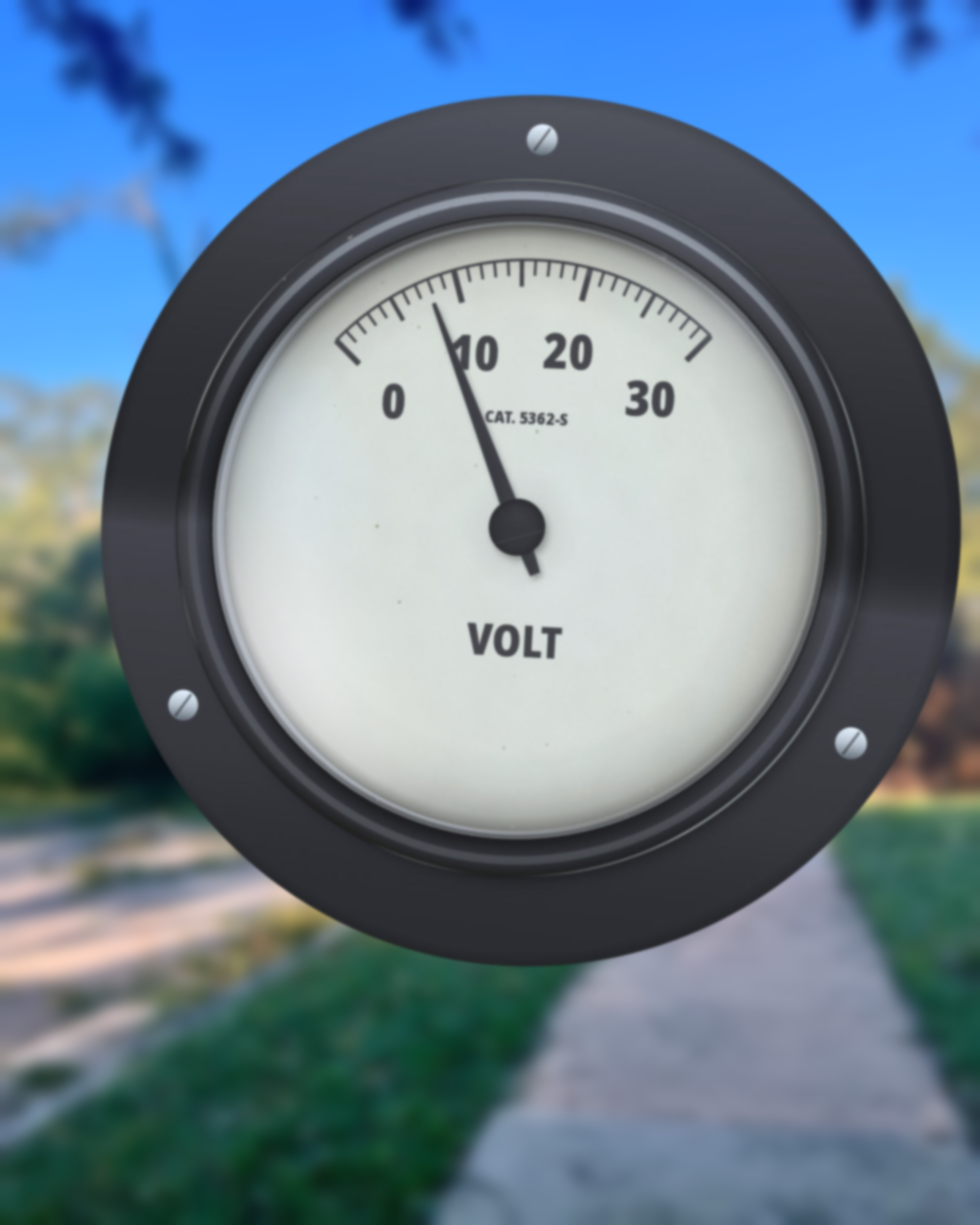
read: 8 V
